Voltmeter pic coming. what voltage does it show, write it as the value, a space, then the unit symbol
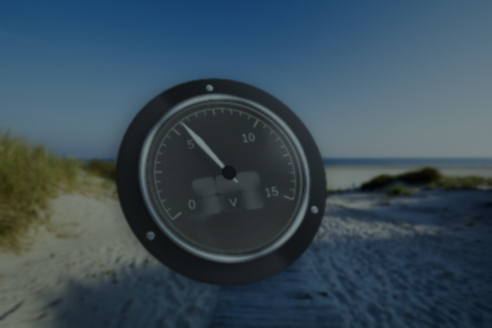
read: 5.5 V
